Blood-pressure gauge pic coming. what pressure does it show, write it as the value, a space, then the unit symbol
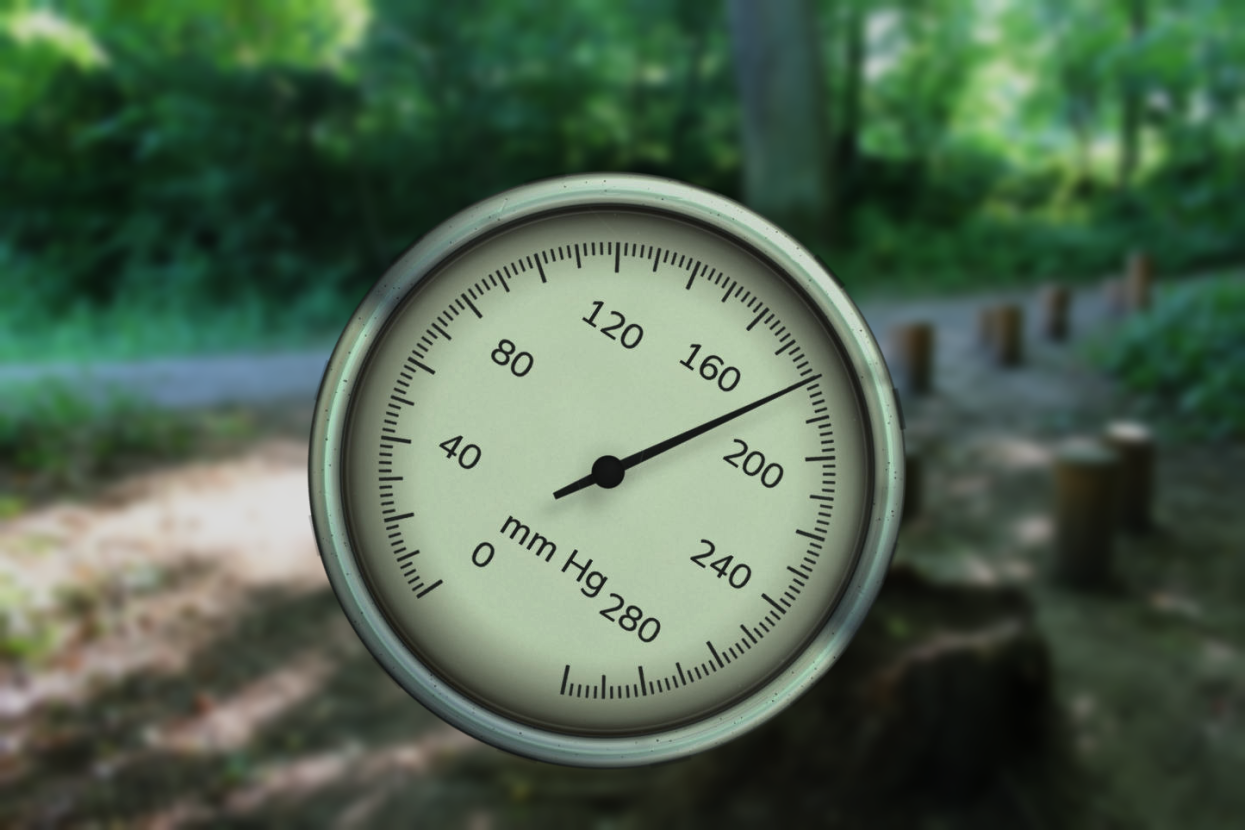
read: 180 mmHg
